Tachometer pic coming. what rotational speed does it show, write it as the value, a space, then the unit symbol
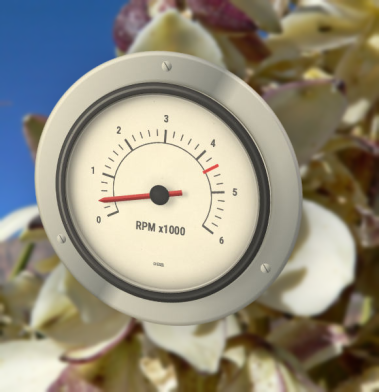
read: 400 rpm
